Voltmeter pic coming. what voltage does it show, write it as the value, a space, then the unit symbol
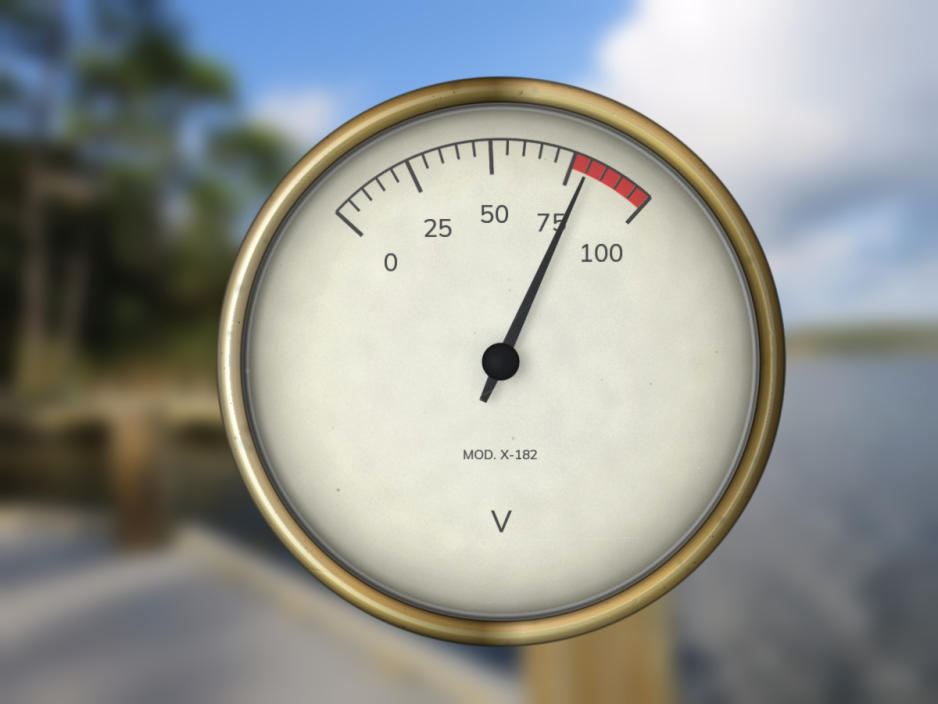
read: 80 V
